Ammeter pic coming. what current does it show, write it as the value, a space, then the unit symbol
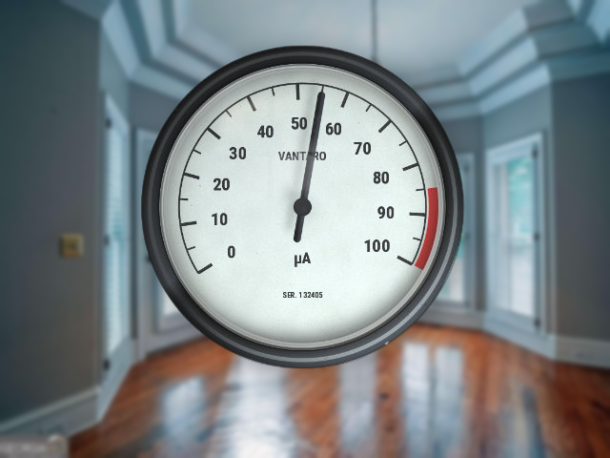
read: 55 µA
